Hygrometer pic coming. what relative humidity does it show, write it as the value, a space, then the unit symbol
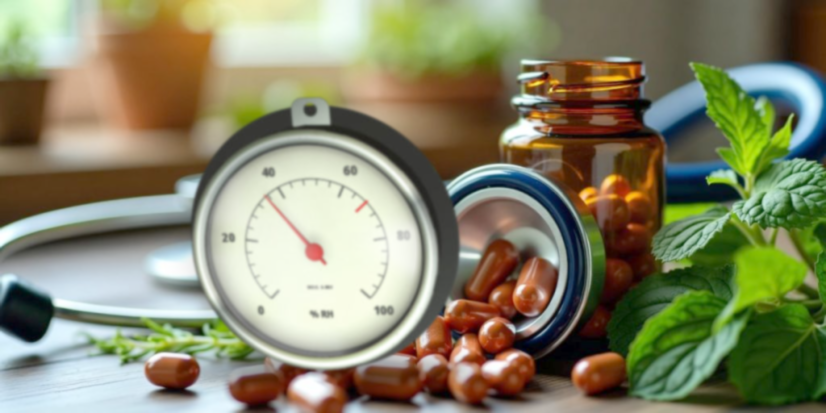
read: 36 %
